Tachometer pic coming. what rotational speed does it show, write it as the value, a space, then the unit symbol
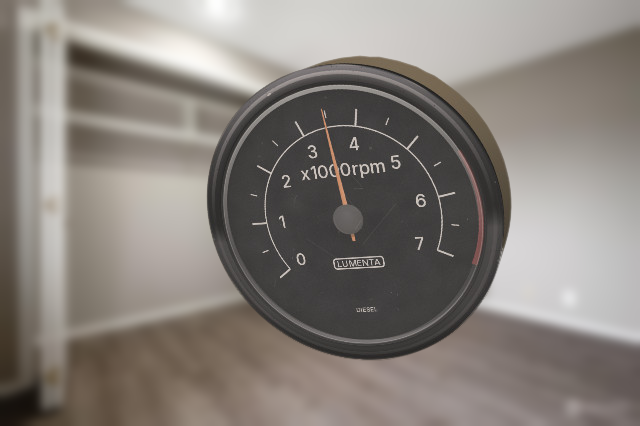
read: 3500 rpm
